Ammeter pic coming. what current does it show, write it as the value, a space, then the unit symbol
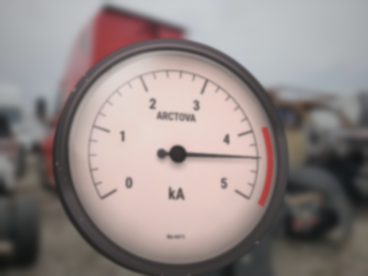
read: 4.4 kA
